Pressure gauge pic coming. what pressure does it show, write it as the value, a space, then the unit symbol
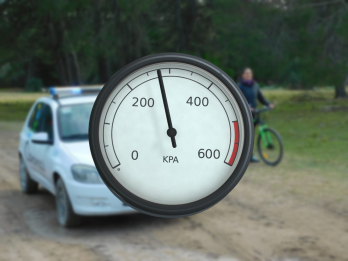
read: 275 kPa
